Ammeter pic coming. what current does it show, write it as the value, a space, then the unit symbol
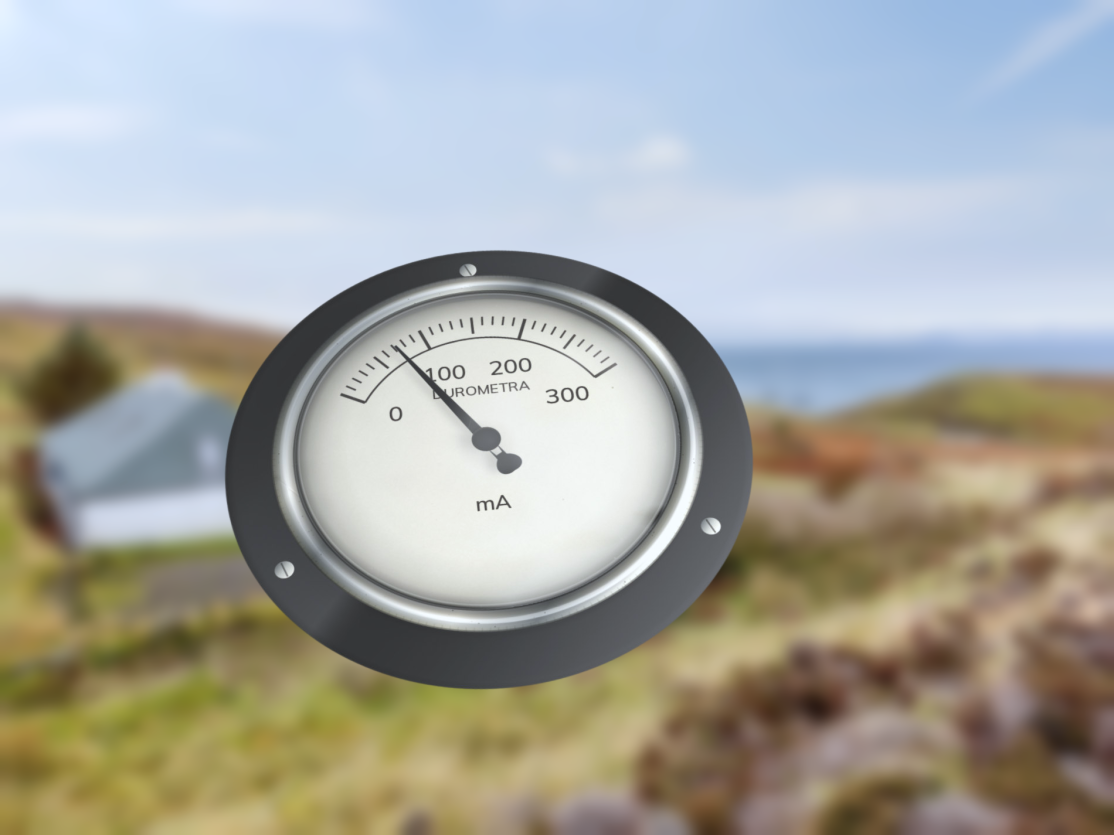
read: 70 mA
